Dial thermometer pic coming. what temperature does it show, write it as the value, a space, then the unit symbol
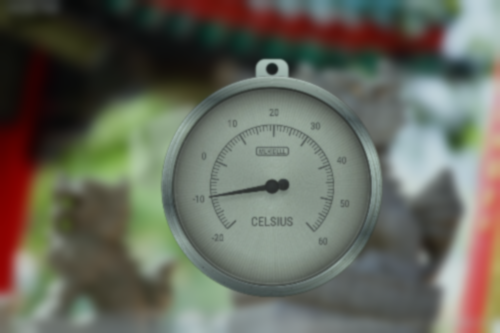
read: -10 °C
